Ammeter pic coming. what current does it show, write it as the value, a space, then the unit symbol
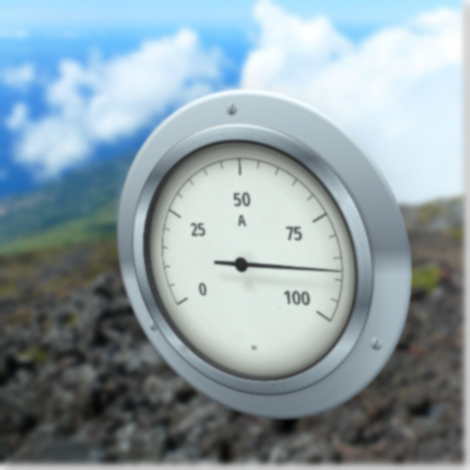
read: 87.5 A
